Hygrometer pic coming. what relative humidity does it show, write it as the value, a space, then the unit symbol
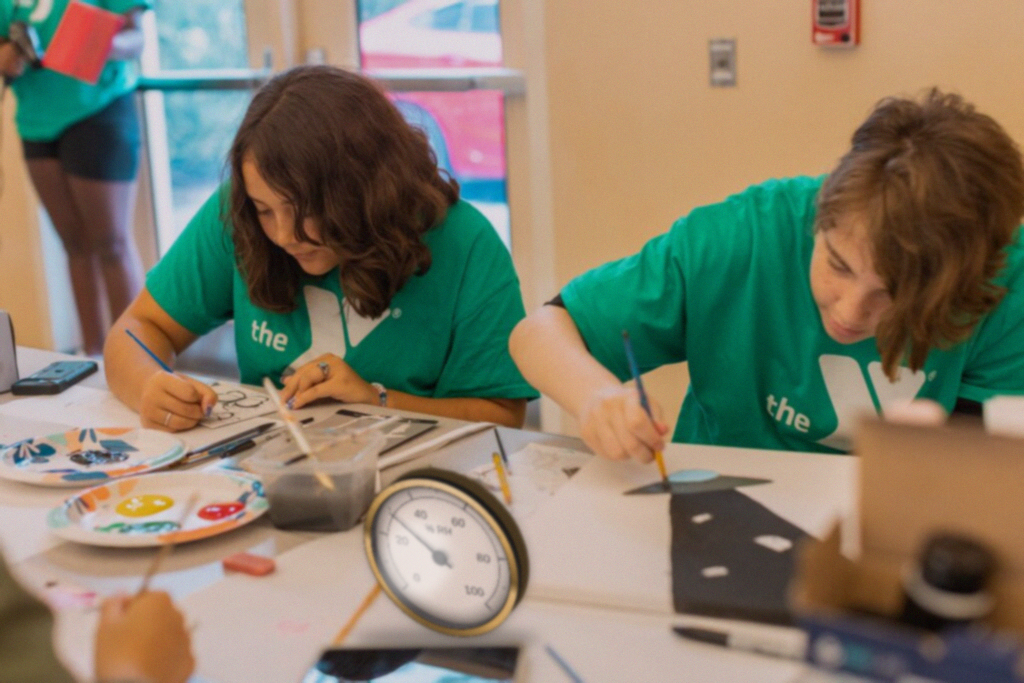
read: 30 %
